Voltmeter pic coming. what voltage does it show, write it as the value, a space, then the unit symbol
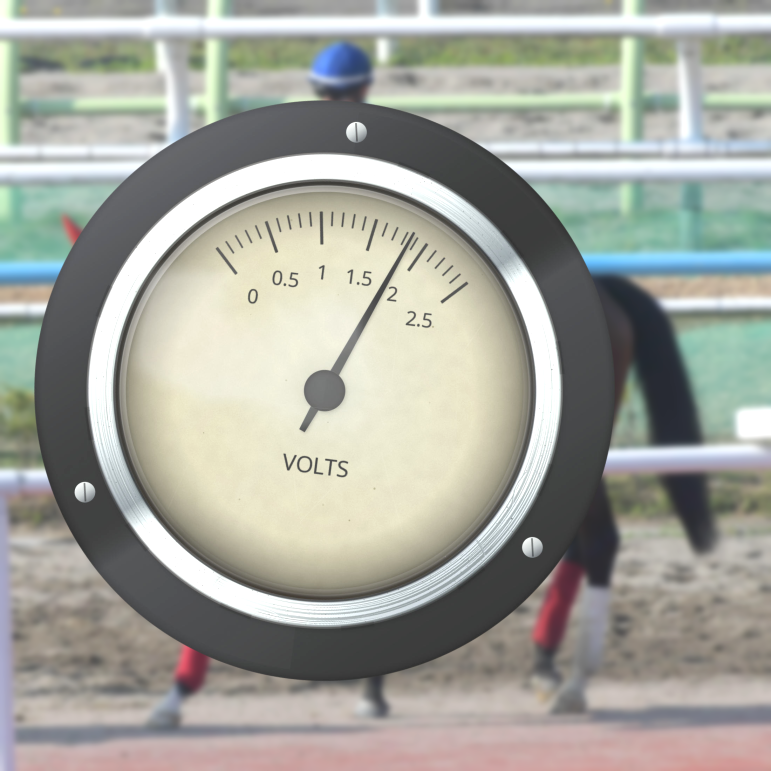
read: 1.85 V
